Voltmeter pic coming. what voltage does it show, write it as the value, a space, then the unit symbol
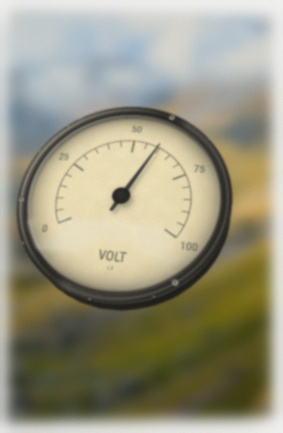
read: 60 V
